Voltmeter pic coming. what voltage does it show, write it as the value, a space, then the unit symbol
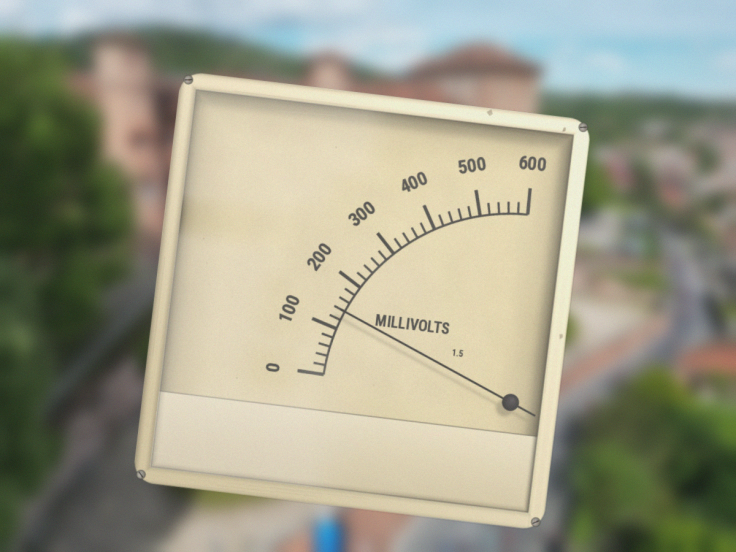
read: 140 mV
